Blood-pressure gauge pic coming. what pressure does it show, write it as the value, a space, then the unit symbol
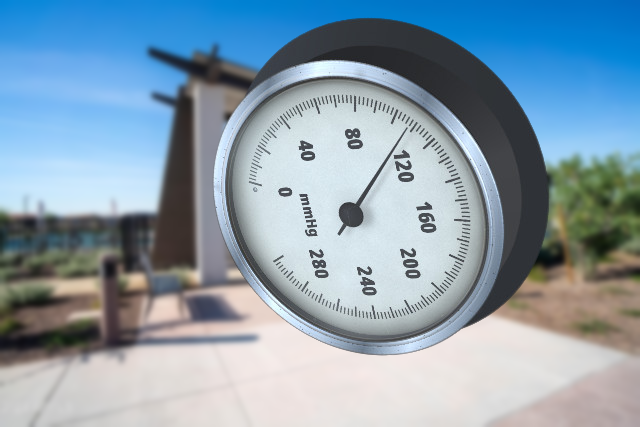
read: 108 mmHg
